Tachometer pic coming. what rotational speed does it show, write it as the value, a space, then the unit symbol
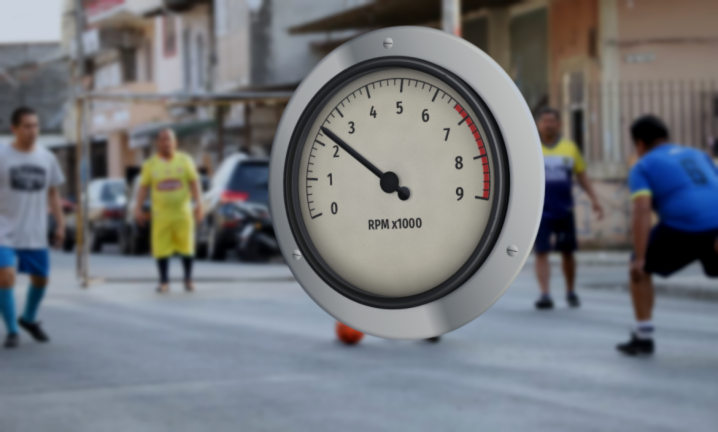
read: 2400 rpm
